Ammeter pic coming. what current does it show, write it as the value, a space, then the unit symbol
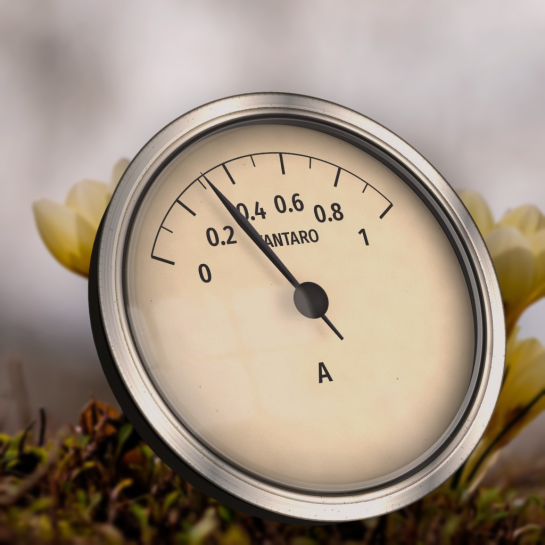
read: 0.3 A
